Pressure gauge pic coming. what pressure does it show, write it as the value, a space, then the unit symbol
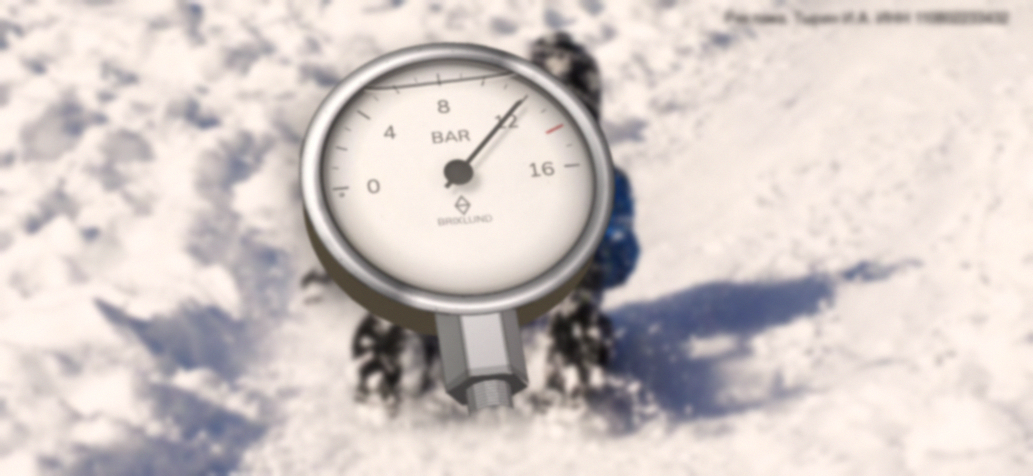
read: 12 bar
